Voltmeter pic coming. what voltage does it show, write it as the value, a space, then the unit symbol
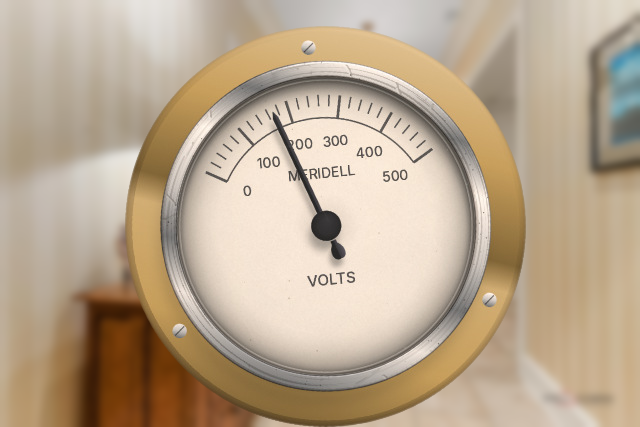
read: 170 V
